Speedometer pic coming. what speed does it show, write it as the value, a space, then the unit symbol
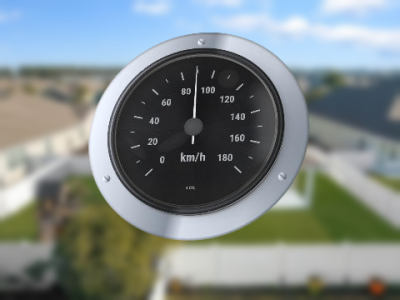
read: 90 km/h
